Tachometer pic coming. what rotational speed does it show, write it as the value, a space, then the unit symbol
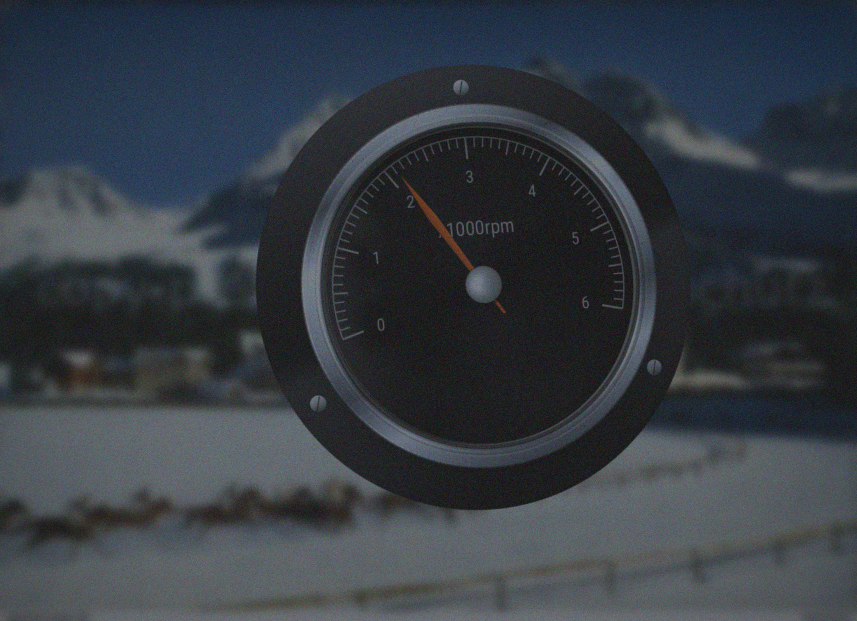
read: 2100 rpm
